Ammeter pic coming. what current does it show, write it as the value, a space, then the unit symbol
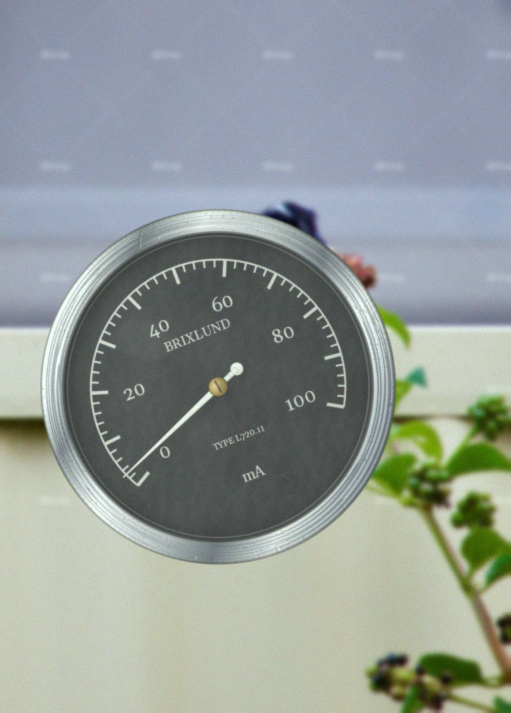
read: 3 mA
